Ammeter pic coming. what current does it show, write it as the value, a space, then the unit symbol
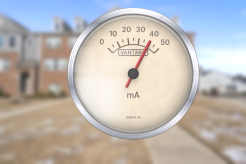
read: 40 mA
